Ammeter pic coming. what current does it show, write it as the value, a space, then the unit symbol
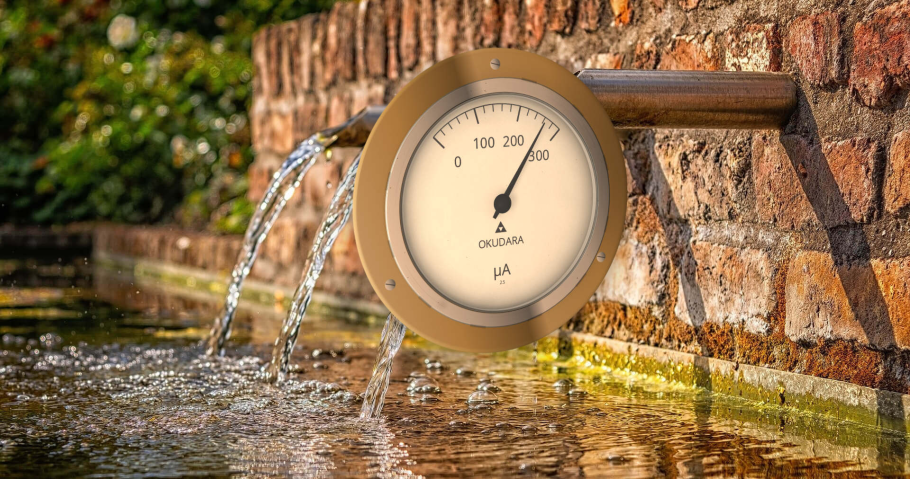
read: 260 µA
